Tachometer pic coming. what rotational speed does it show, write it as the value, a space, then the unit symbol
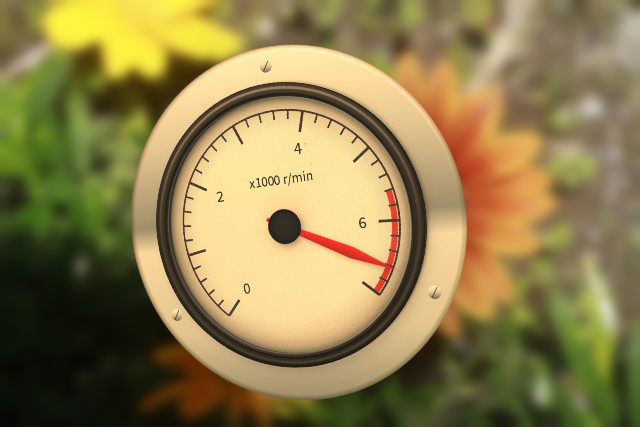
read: 6600 rpm
